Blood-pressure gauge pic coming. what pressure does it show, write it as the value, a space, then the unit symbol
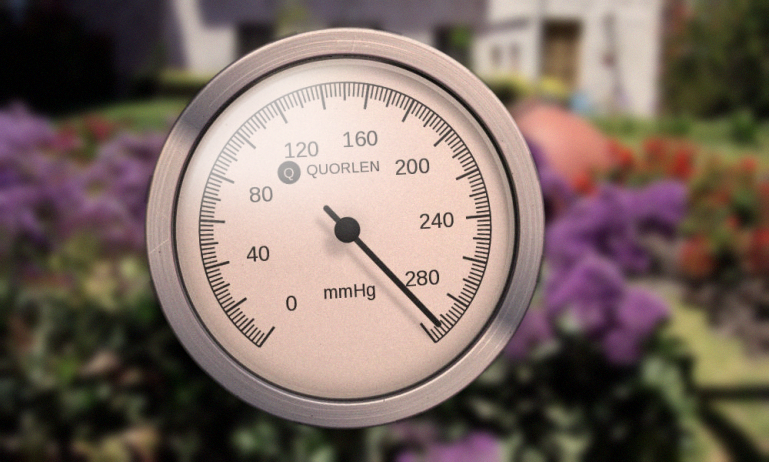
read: 294 mmHg
